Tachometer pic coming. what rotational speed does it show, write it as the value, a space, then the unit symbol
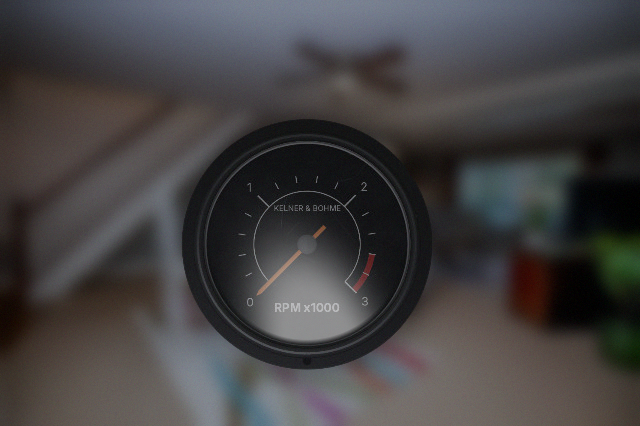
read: 0 rpm
